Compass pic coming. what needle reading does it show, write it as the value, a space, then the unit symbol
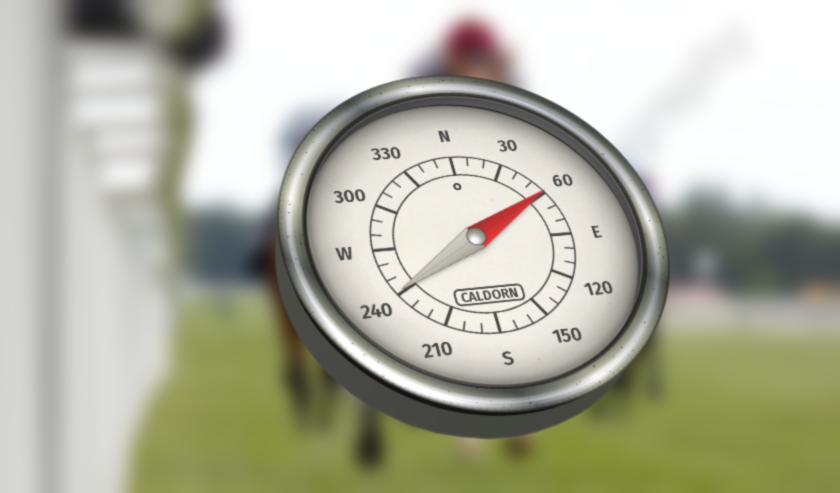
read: 60 °
